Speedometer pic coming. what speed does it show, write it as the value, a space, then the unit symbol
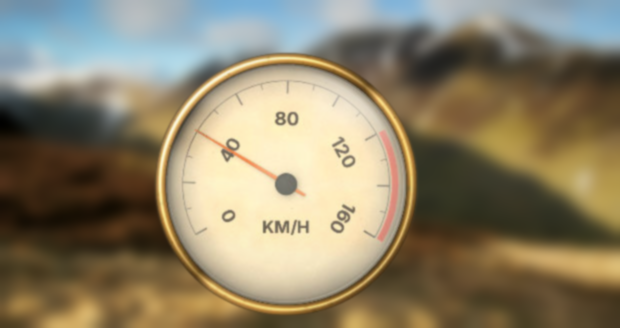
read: 40 km/h
